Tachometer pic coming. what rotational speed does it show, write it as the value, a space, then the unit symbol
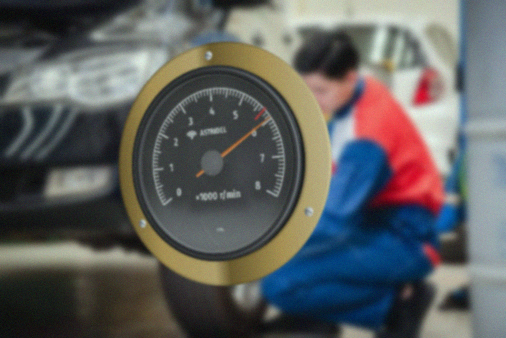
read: 6000 rpm
